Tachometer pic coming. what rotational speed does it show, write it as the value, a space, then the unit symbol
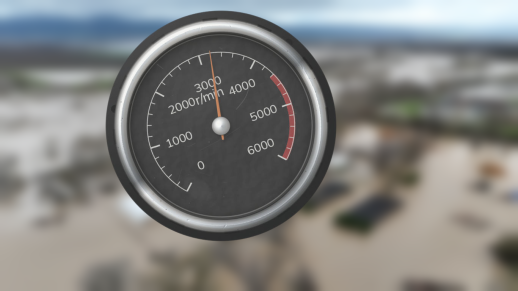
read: 3200 rpm
